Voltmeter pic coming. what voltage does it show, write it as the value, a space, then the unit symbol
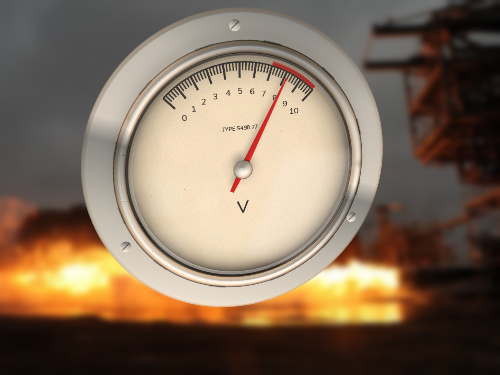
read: 8 V
